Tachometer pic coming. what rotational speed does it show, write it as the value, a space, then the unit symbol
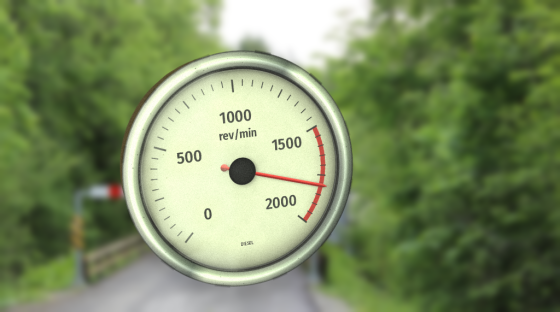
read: 1800 rpm
